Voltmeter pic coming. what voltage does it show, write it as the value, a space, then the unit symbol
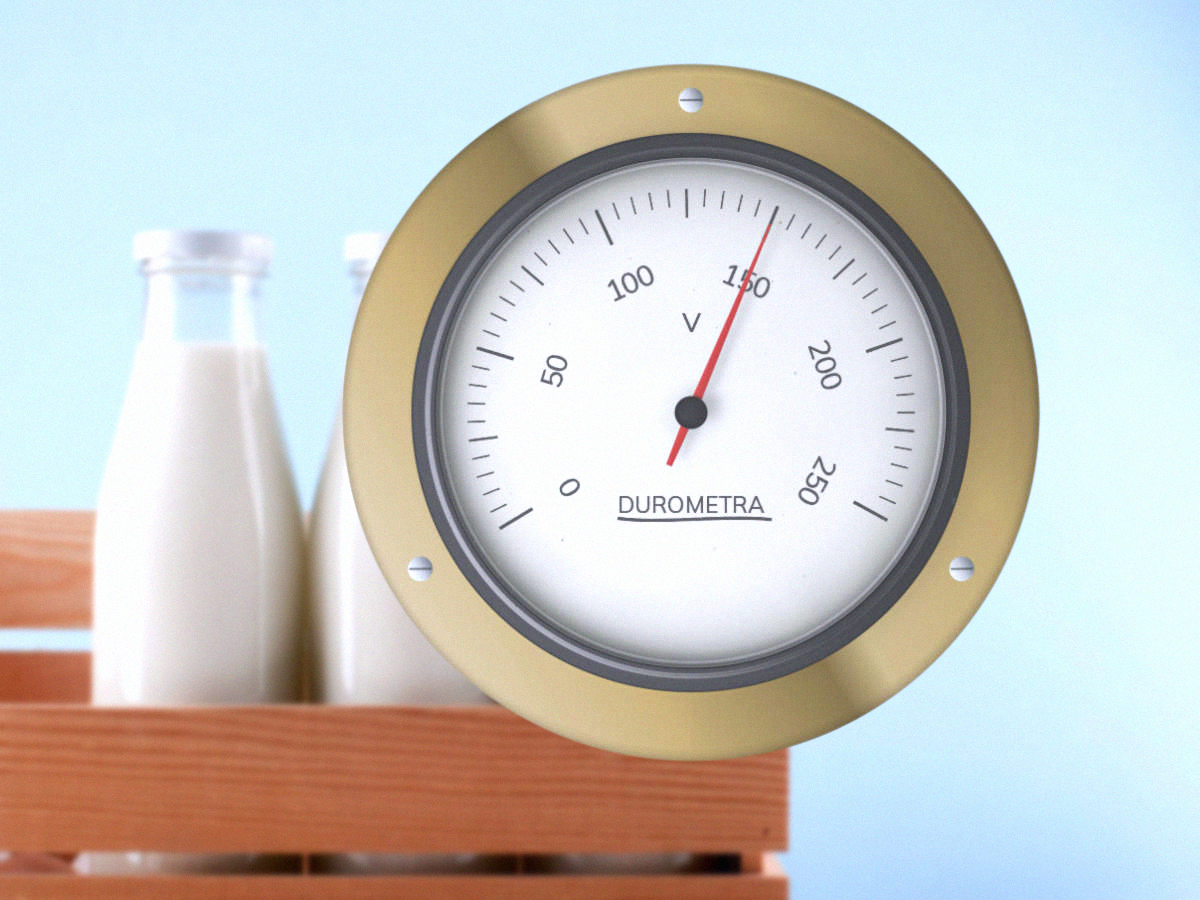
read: 150 V
